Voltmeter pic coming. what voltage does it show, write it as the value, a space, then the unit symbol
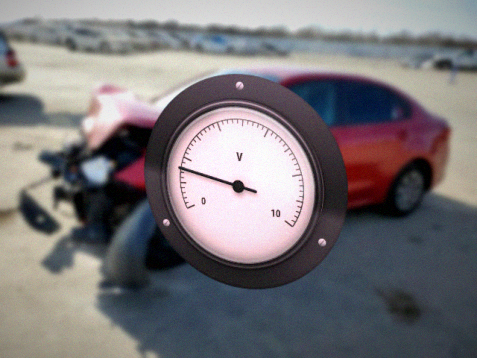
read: 1.6 V
